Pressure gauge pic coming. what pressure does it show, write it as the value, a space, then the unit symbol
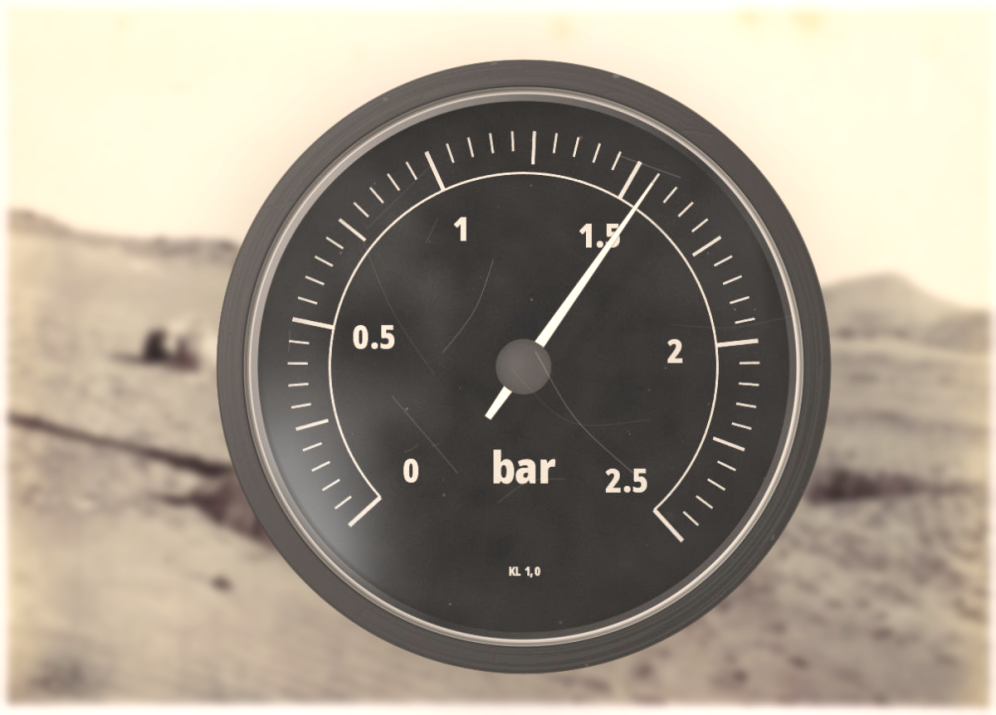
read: 1.55 bar
